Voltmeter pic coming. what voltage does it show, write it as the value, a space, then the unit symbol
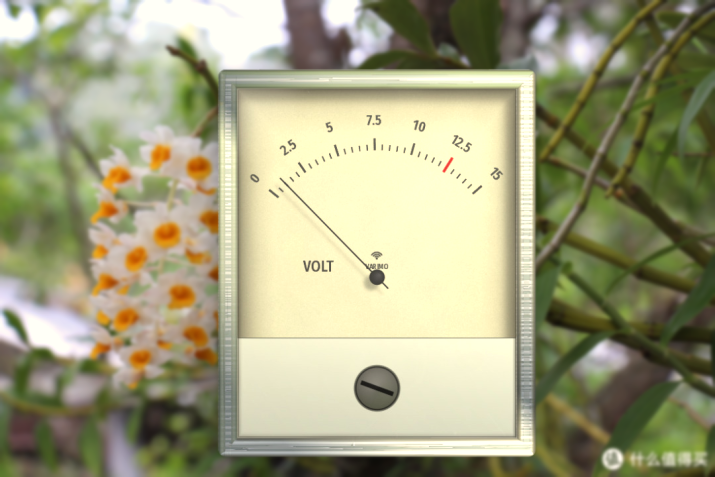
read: 1 V
